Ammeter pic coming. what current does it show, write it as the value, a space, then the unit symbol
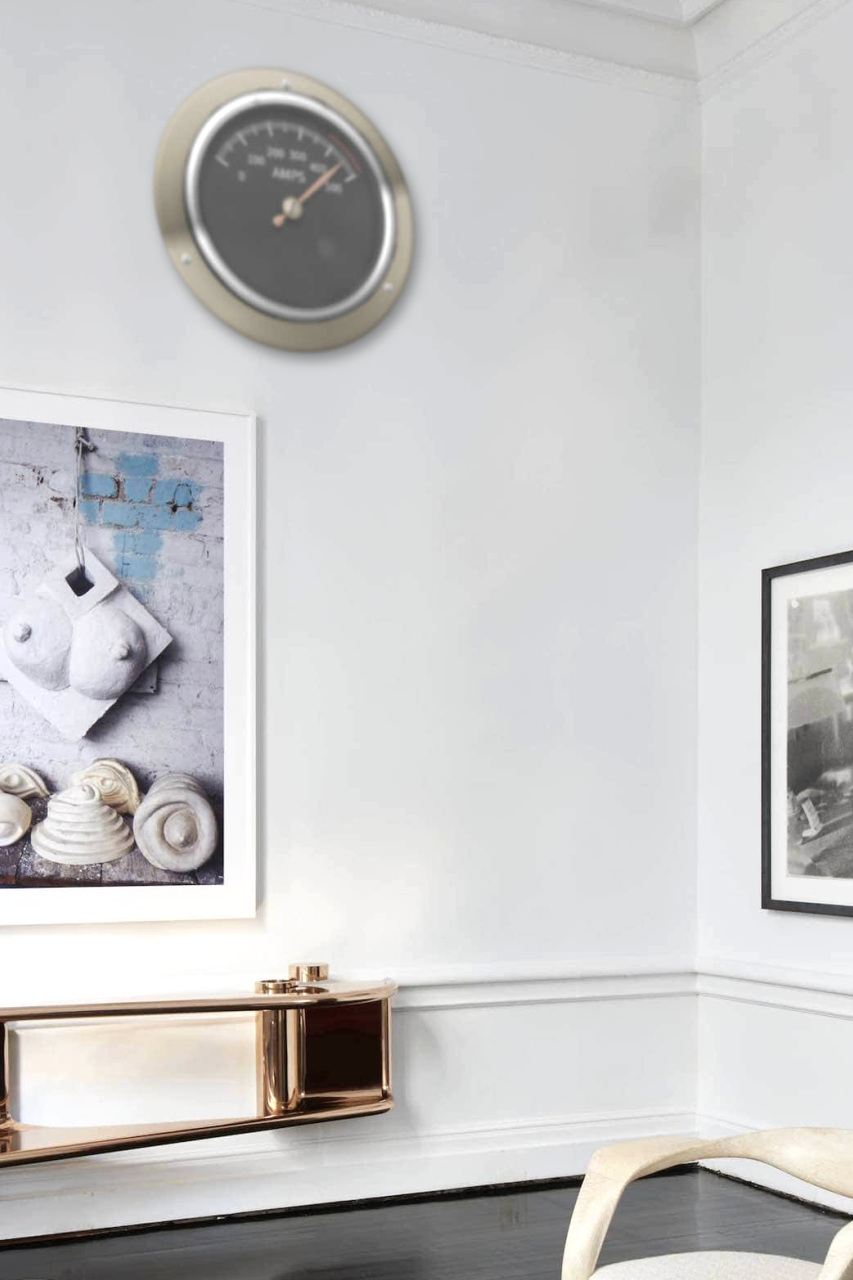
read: 450 A
